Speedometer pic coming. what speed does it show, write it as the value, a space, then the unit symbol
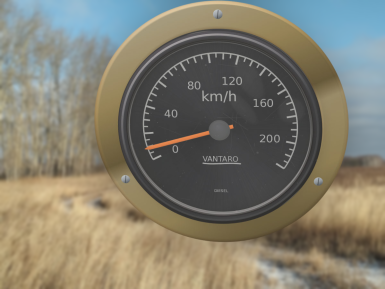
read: 10 km/h
